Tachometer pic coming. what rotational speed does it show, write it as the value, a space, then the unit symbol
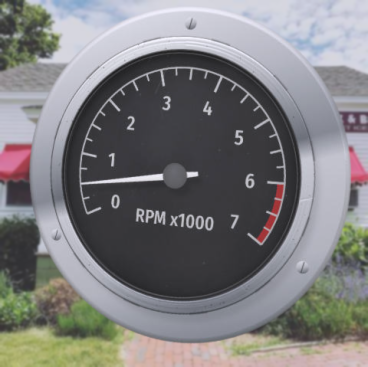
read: 500 rpm
